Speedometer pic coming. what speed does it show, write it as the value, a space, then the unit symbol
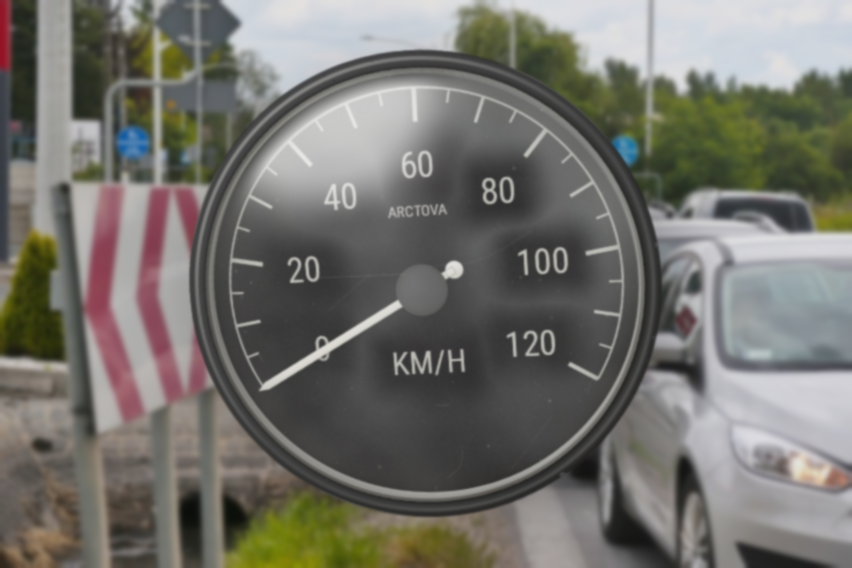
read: 0 km/h
